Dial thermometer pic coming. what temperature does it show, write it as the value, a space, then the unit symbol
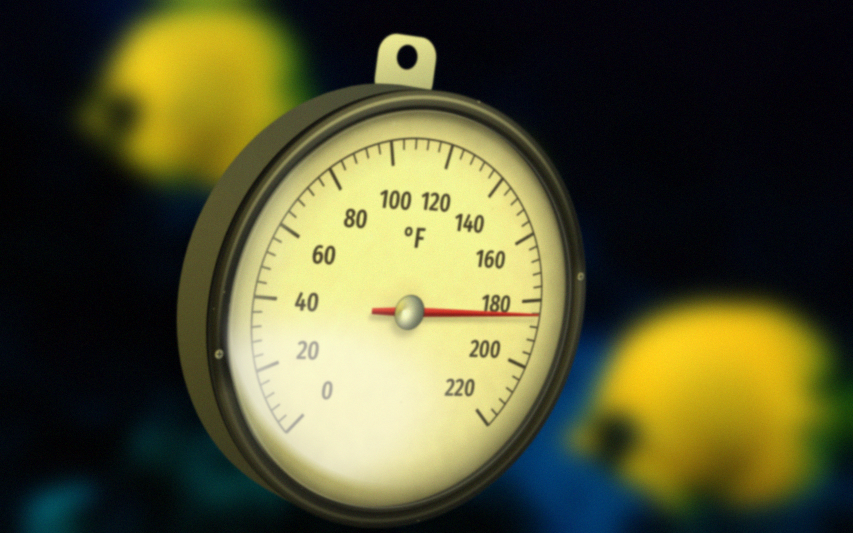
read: 184 °F
